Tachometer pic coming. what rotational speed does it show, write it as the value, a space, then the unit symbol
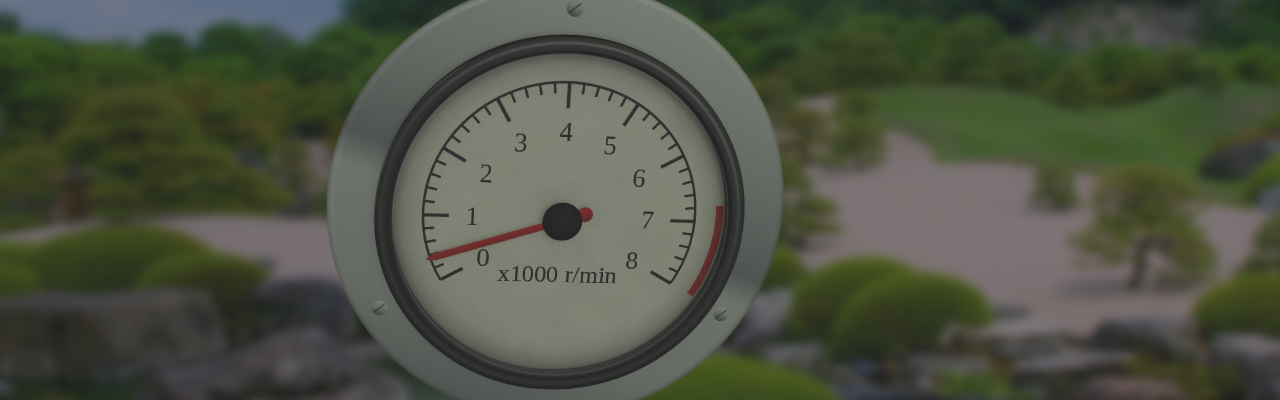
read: 400 rpm
